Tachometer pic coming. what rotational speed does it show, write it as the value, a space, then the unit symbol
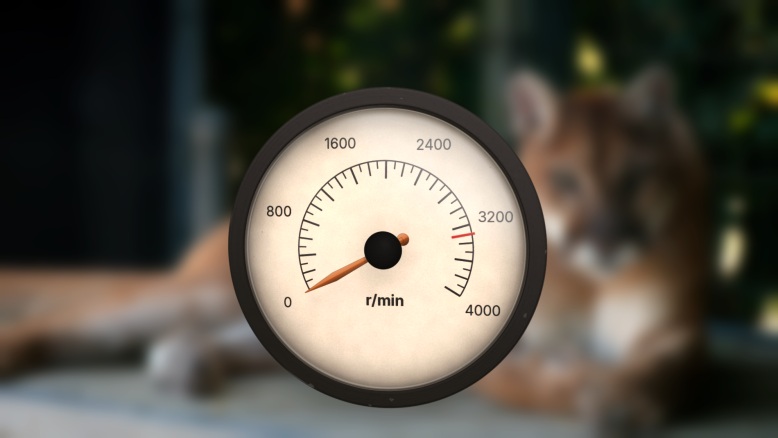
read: 0 rpm
